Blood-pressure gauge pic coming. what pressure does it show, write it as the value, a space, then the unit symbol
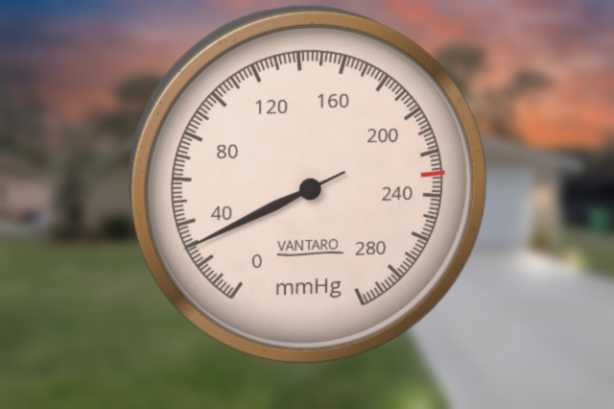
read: 30 mmHg
